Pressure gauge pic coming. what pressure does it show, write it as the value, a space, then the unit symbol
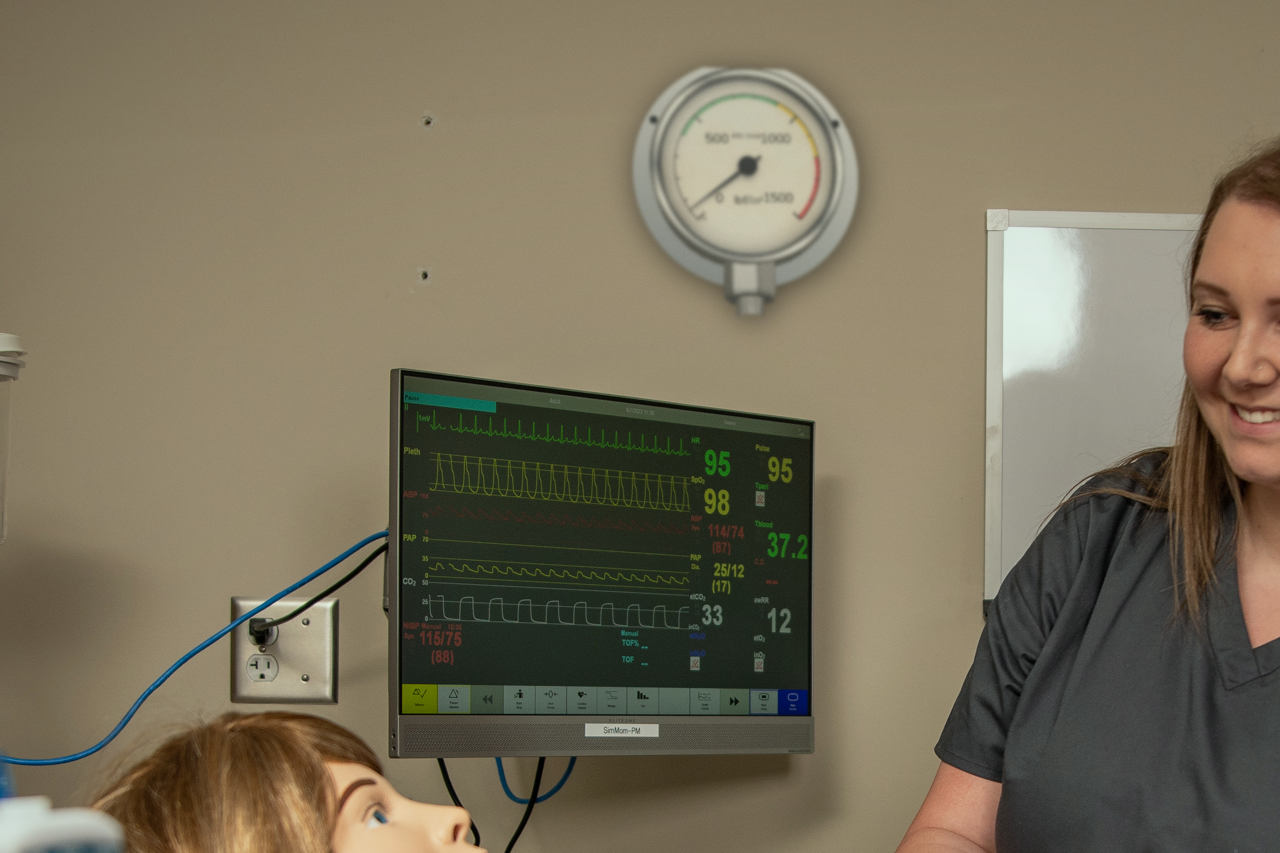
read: 50 psi
